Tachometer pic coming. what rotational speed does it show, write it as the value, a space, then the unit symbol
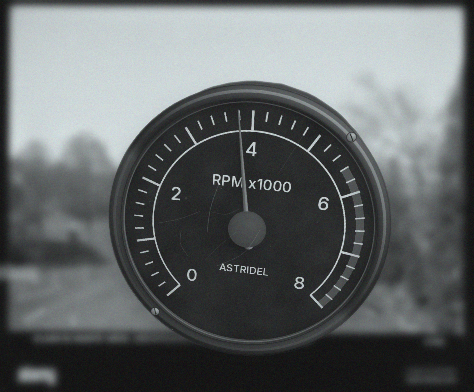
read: 3800 rpm
